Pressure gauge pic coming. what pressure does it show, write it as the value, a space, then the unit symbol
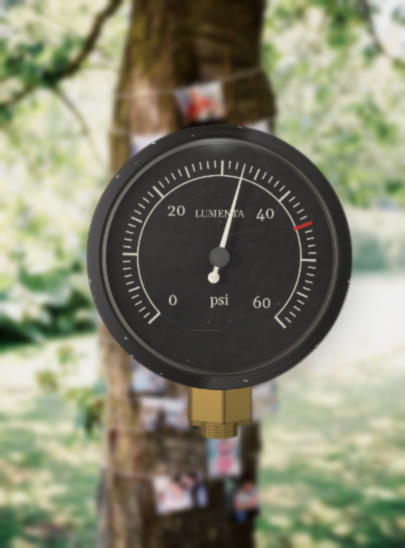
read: 33 psi
